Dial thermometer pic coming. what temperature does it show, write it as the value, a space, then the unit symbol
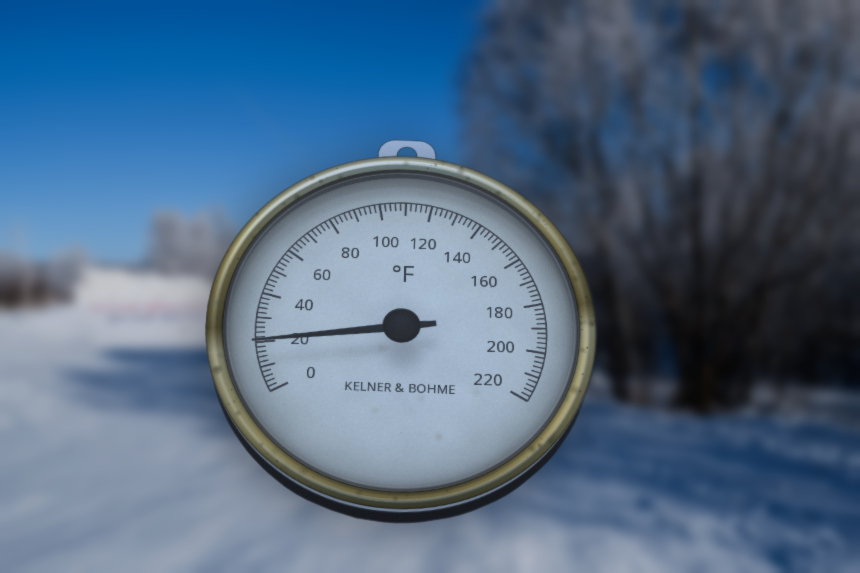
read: 20 °F
